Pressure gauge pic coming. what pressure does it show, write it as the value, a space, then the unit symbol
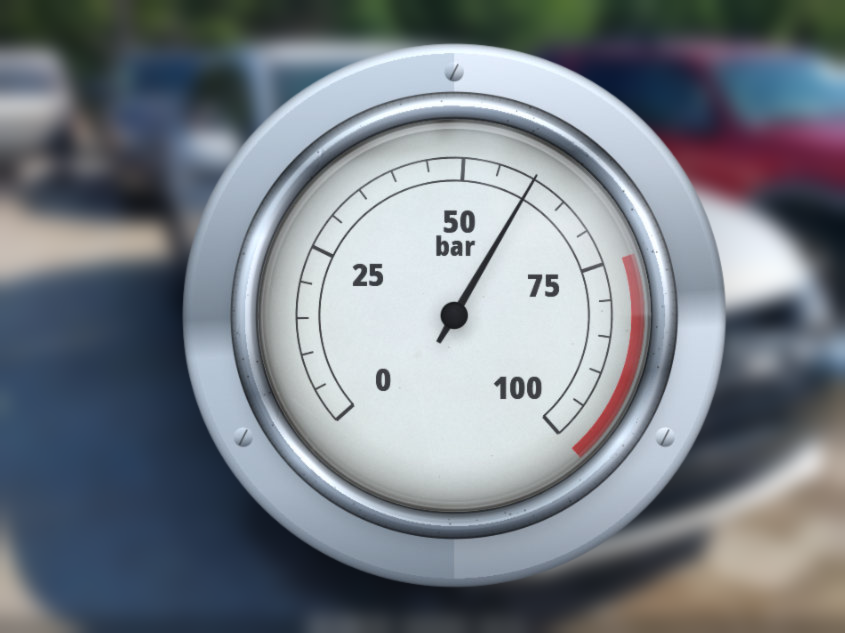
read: 60 bar
